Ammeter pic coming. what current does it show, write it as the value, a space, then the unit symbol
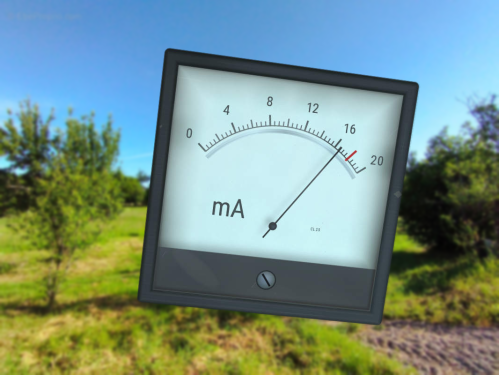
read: 16.5 mA
